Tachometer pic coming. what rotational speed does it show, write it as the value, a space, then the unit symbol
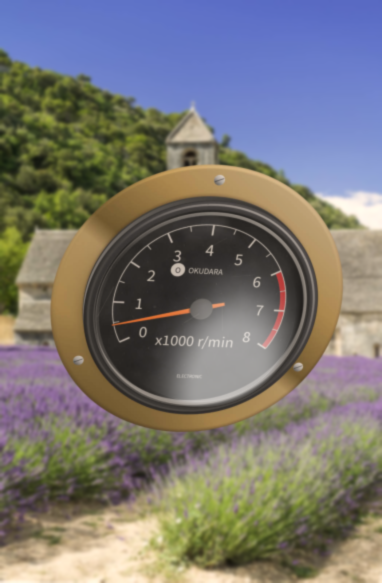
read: 500 rpm
